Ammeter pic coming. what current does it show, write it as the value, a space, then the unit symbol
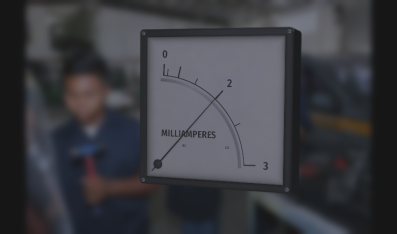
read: 2 mA
